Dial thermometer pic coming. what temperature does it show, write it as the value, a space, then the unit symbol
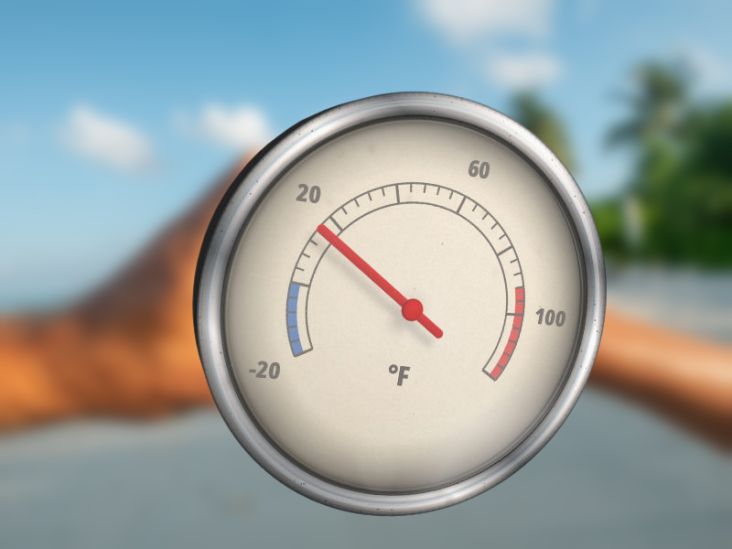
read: 16 °F
